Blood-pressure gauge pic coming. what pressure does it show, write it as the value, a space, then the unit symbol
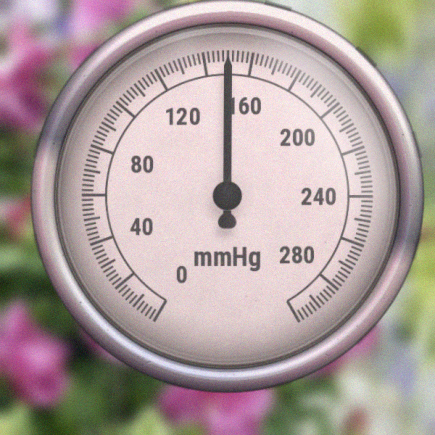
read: 150 mmHg
